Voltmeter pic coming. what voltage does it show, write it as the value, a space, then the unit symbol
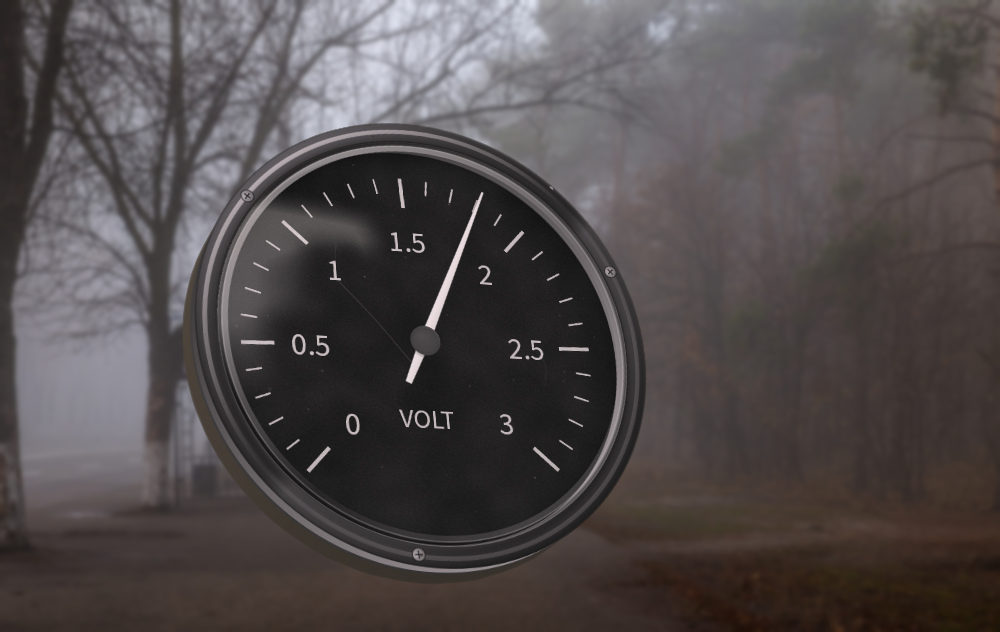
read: 1.8 V
